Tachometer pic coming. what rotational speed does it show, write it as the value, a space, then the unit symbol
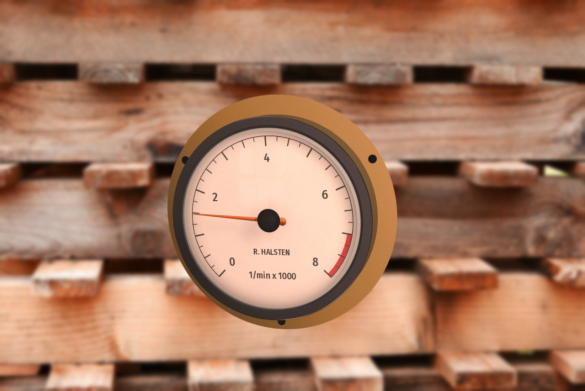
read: 1500 rpm
